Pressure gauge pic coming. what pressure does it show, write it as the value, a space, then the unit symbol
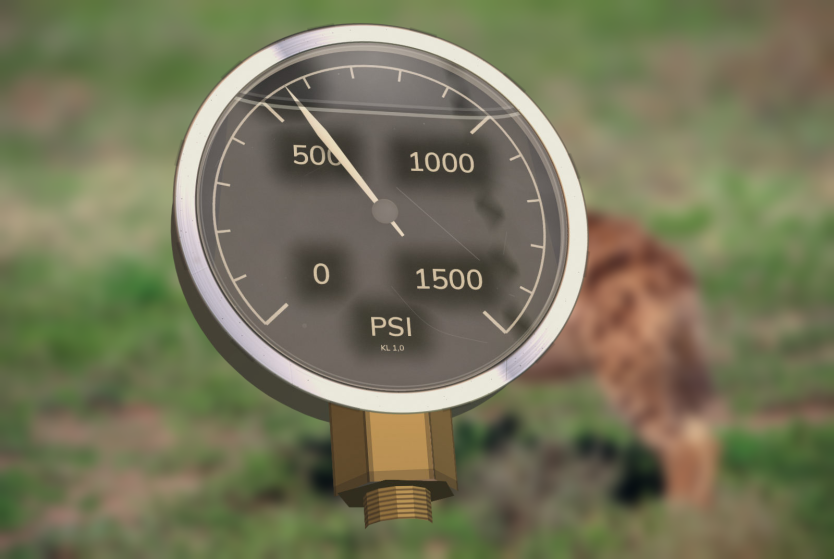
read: 550 psi
